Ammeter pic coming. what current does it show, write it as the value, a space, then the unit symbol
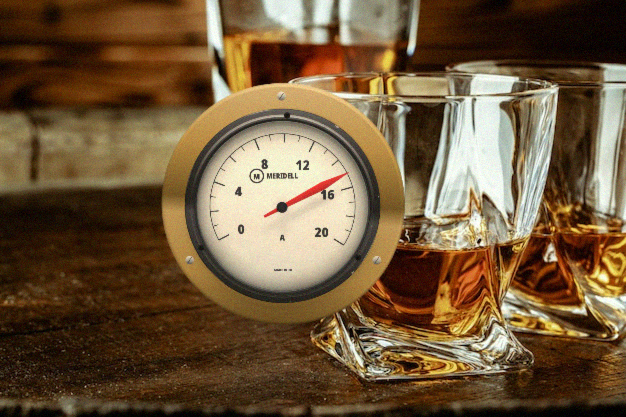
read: 15 A
